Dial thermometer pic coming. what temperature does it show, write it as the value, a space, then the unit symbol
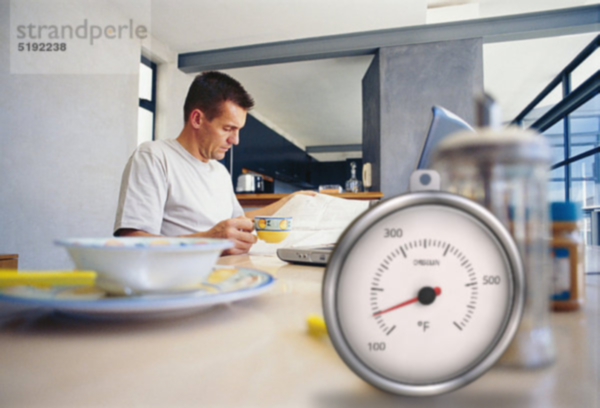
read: 150 °F
